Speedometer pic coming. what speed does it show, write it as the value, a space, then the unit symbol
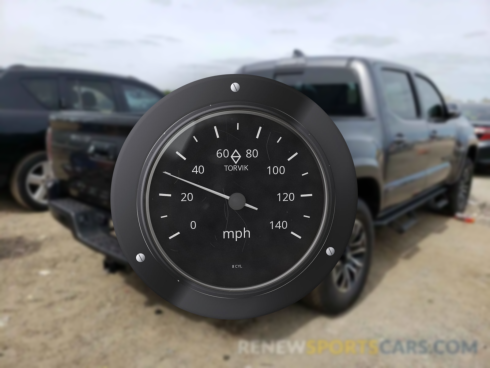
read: 30 mph
